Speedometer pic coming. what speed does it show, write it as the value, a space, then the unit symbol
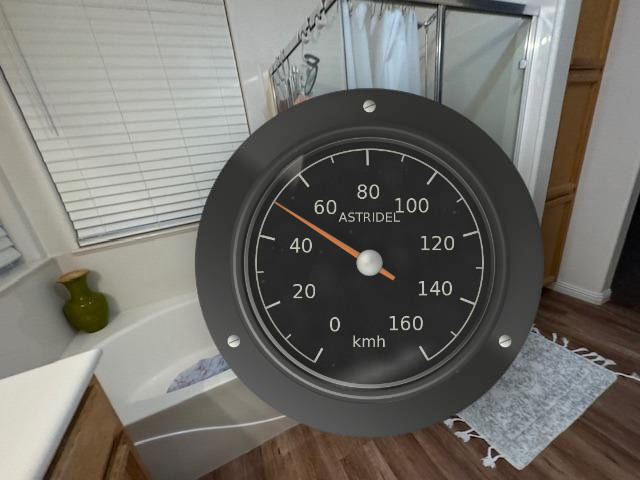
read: 50 km/h
